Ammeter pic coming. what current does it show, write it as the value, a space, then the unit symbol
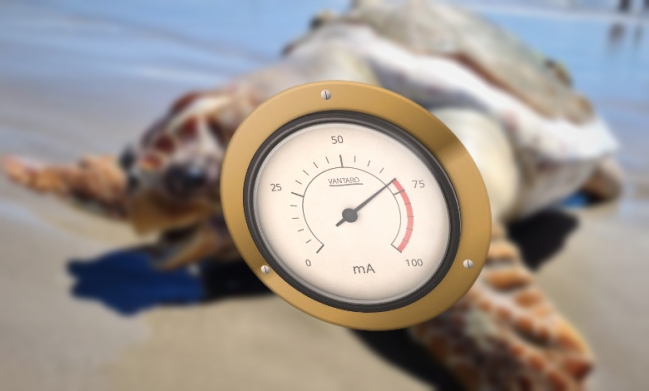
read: 70 mA
